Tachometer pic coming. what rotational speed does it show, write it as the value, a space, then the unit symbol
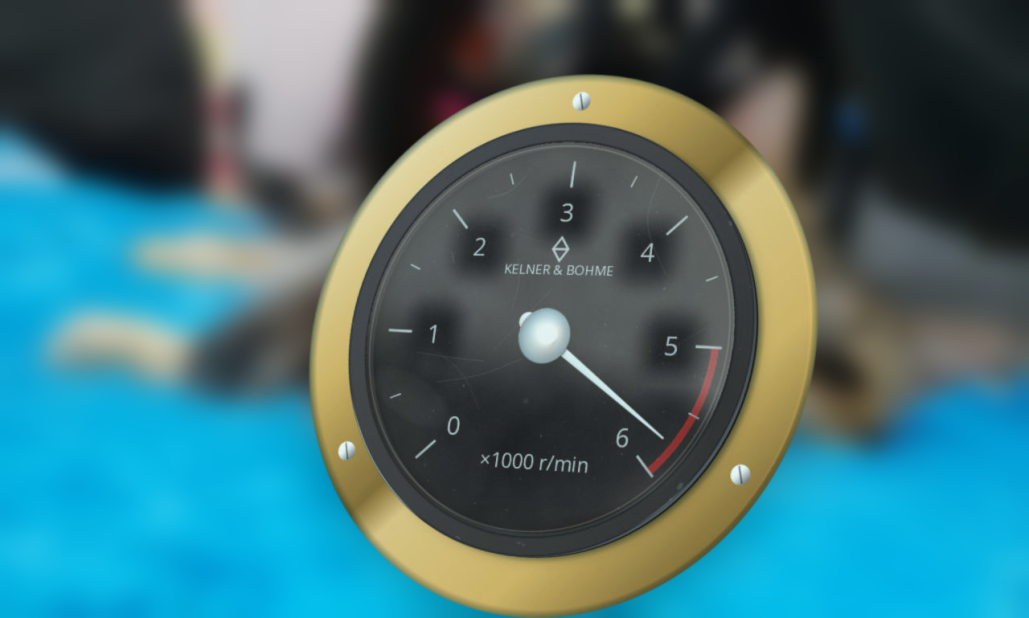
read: 5750 rpm
